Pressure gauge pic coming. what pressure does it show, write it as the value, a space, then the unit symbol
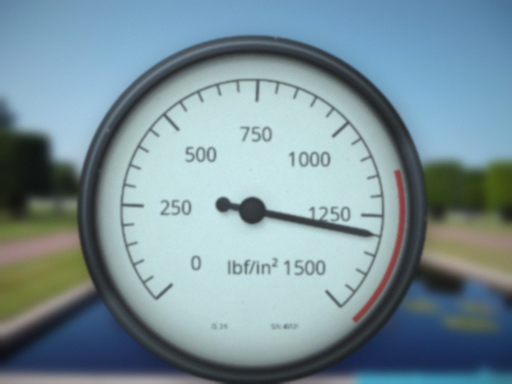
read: 1300 psi
